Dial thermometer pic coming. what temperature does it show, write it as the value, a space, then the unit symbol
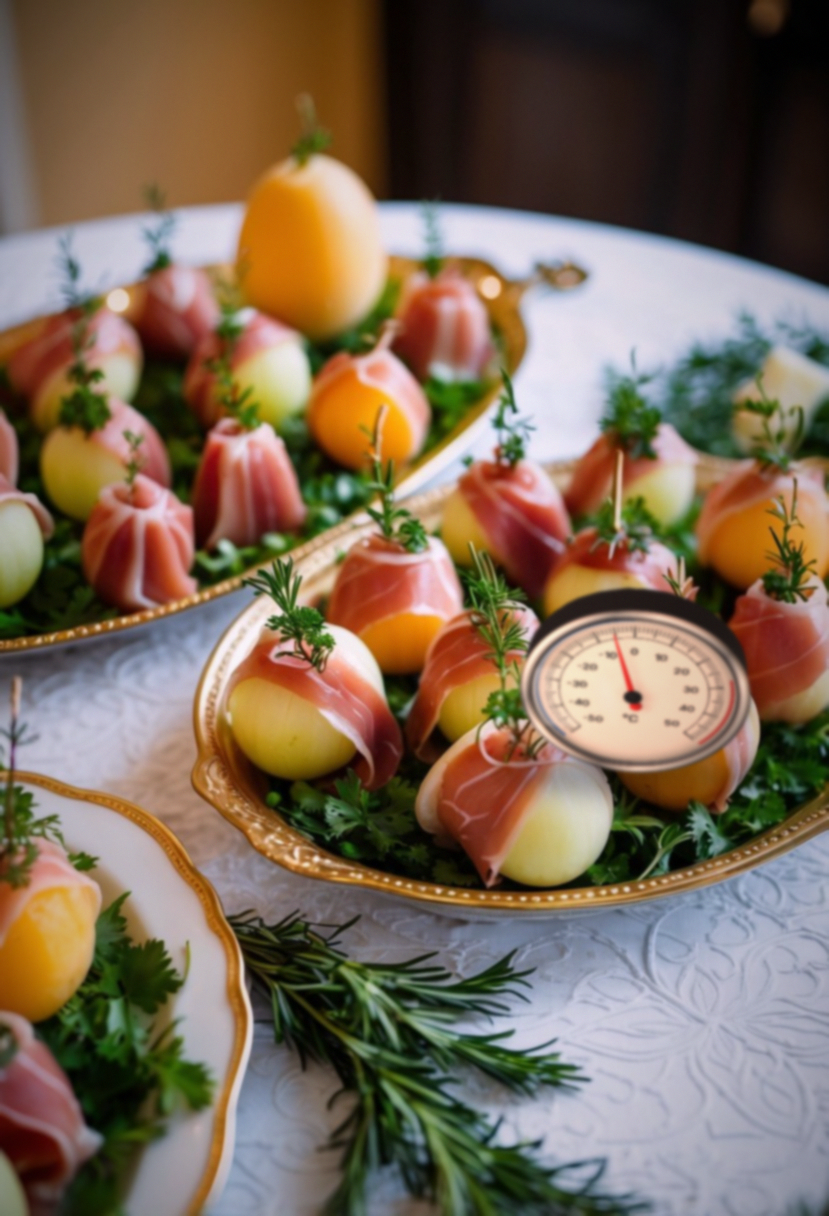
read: -5 °C
